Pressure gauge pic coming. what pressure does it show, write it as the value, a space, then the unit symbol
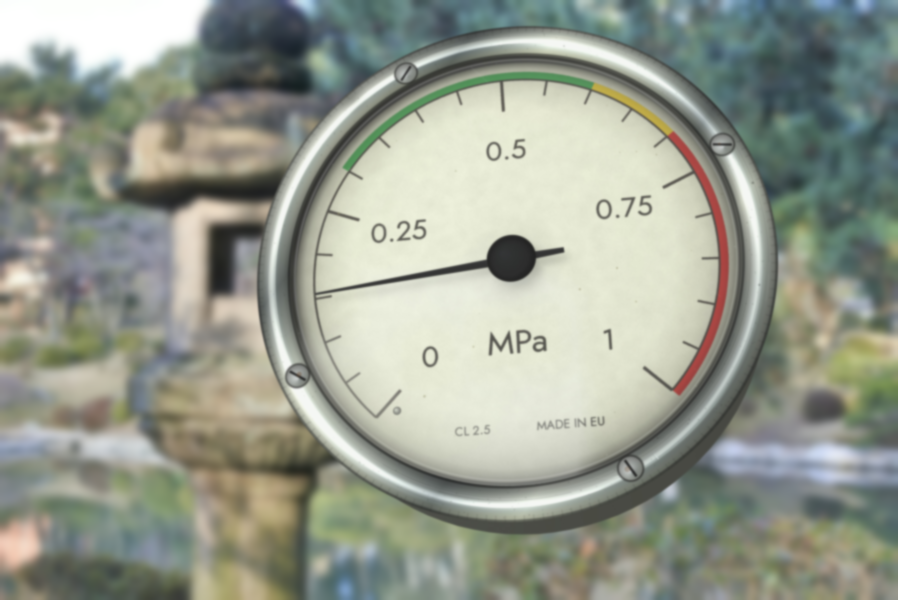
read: 0.15 MPa
